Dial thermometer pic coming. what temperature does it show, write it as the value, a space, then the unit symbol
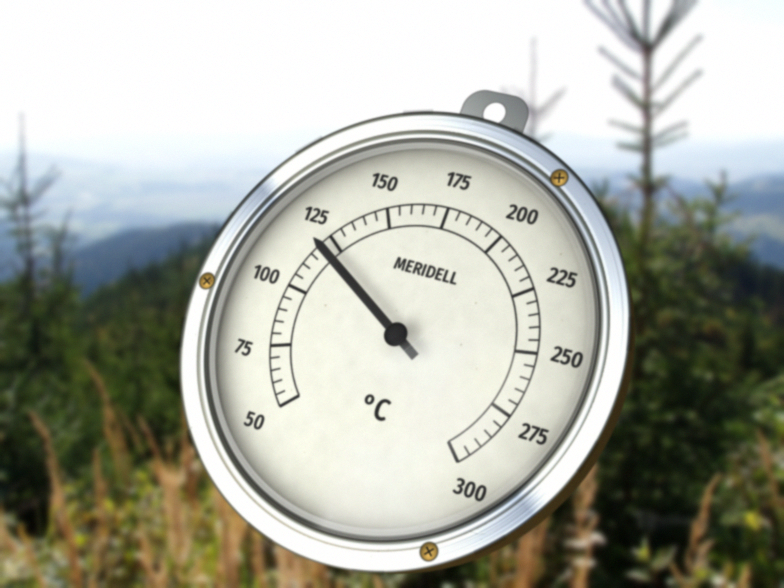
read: 120 °C
